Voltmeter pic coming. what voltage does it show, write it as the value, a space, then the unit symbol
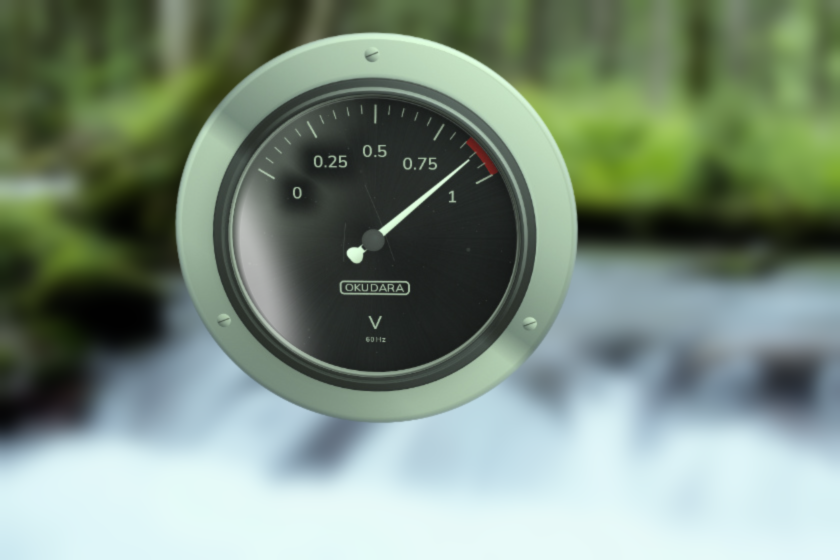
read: 0.9 V
